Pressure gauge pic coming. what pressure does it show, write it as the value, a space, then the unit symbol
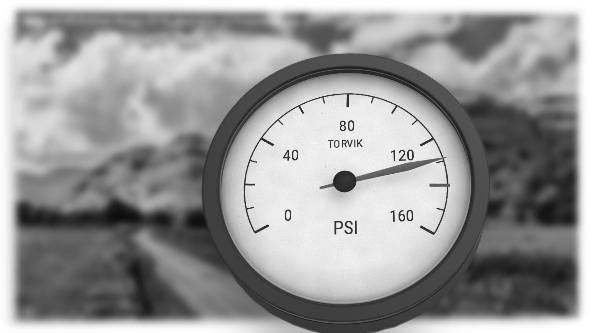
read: 130 psi
